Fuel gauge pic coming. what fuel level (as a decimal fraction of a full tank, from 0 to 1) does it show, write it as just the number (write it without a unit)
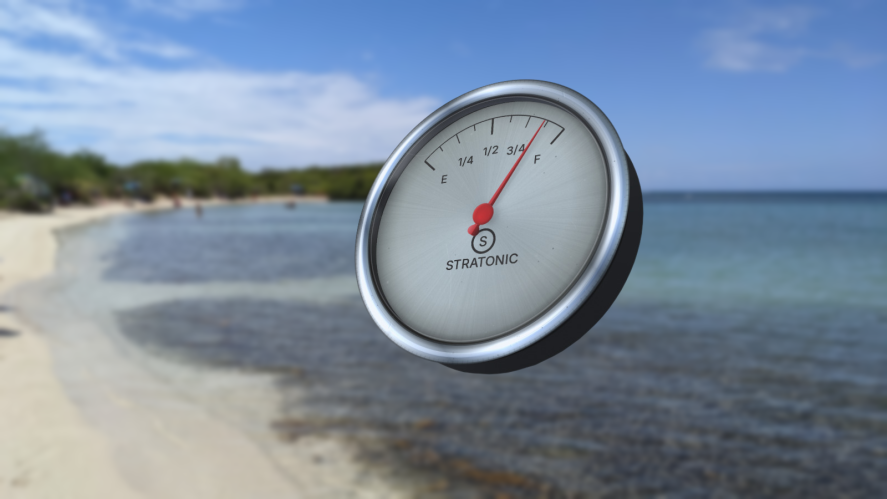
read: 0.875
